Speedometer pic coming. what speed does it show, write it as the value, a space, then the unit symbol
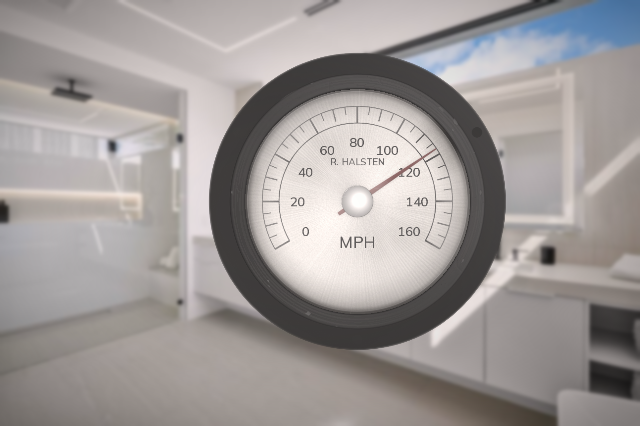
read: 117.5 mph
